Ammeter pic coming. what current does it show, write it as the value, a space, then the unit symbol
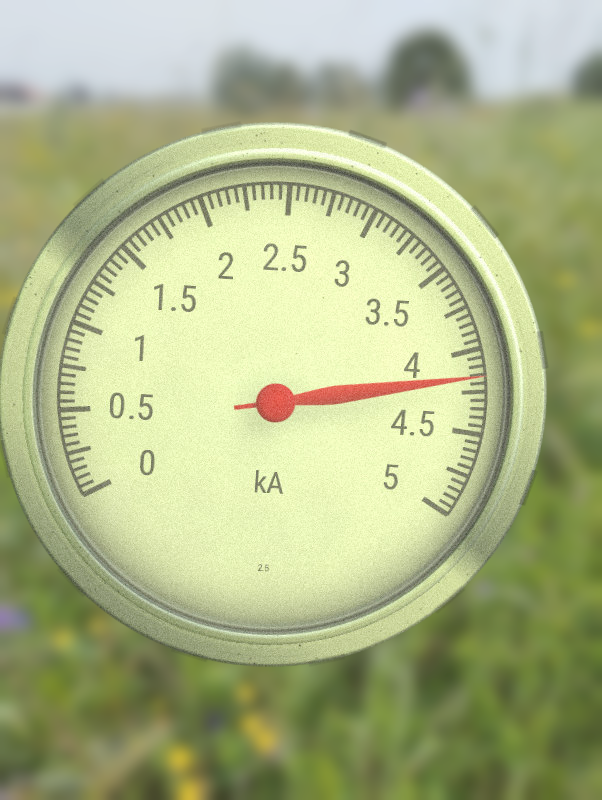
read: 4.15 kA
